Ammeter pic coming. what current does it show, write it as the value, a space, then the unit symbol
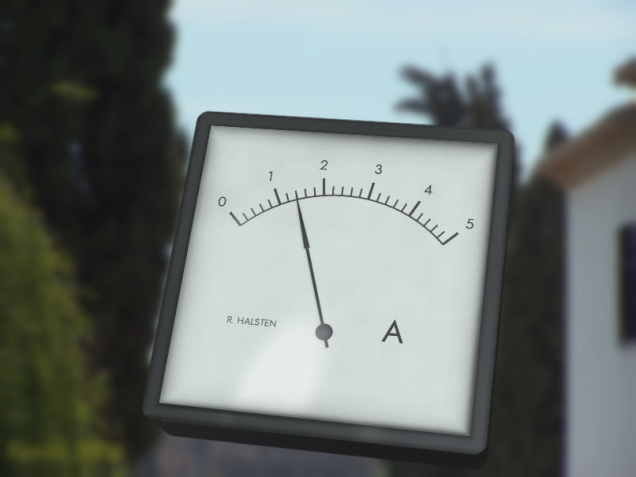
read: 1.4 A
